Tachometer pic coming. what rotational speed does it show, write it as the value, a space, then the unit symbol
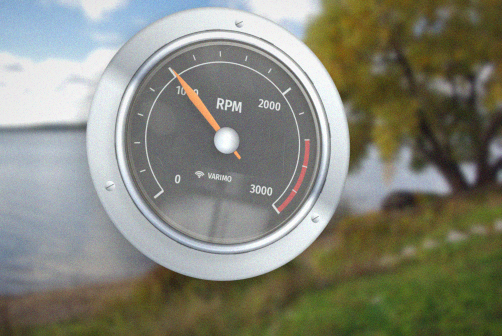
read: 1000 rpm
